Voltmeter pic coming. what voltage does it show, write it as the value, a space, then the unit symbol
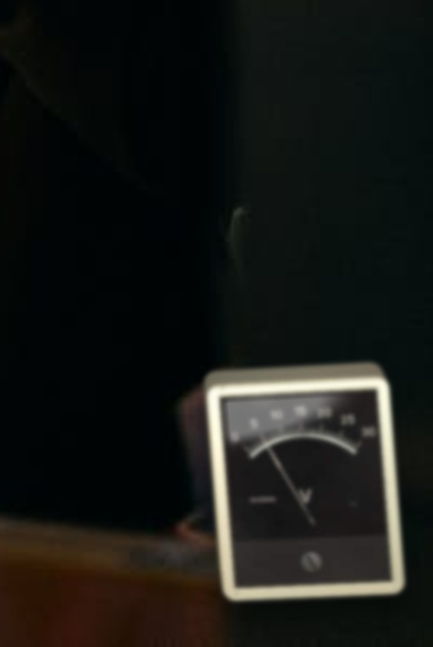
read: 5 V
